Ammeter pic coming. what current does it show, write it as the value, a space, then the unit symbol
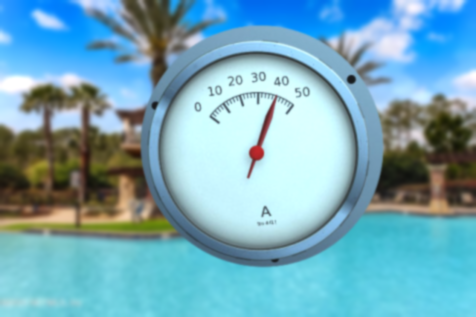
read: 40 A
